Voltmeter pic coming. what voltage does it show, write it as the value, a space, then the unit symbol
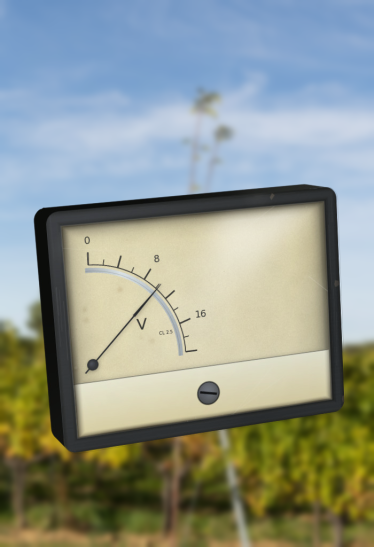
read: 10 V
